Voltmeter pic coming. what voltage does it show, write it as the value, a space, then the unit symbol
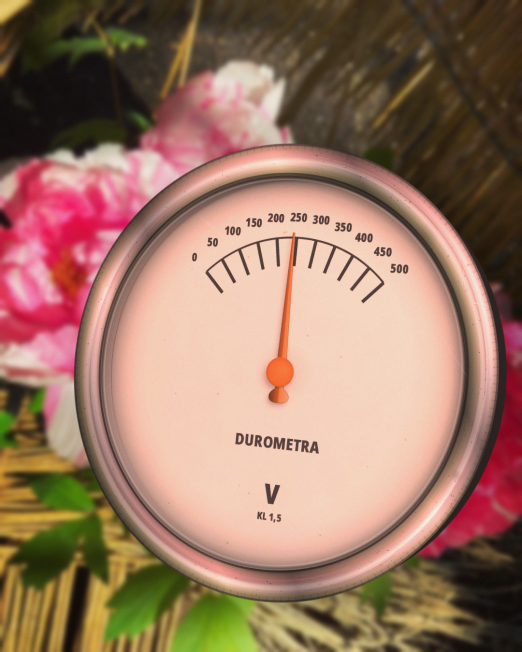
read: 250 V
